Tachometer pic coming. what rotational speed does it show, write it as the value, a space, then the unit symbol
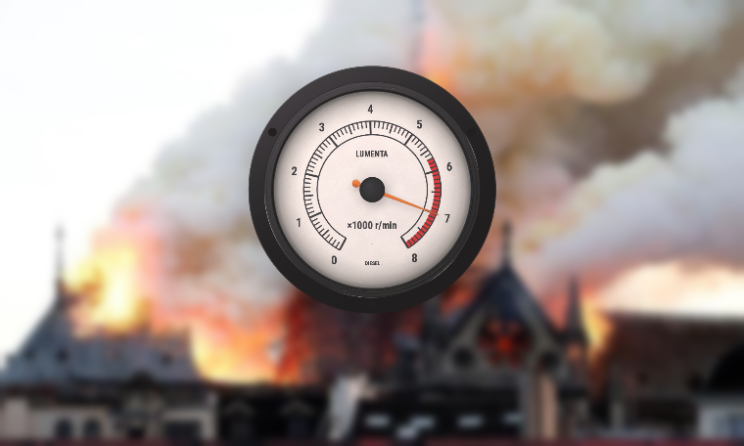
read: 7000 rpm
